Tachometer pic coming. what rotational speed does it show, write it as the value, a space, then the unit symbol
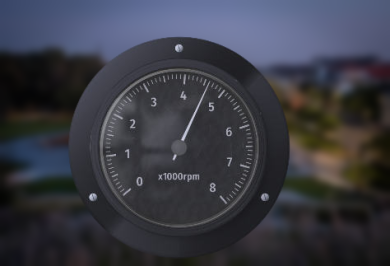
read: 4600 rpm
